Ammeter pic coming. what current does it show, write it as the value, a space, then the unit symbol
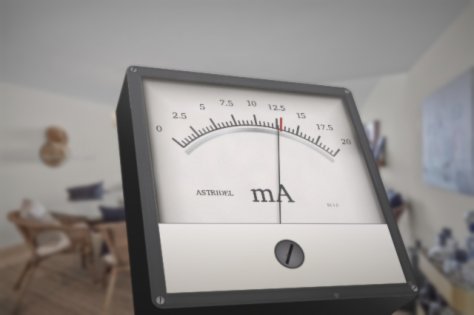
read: 12.5 mA
